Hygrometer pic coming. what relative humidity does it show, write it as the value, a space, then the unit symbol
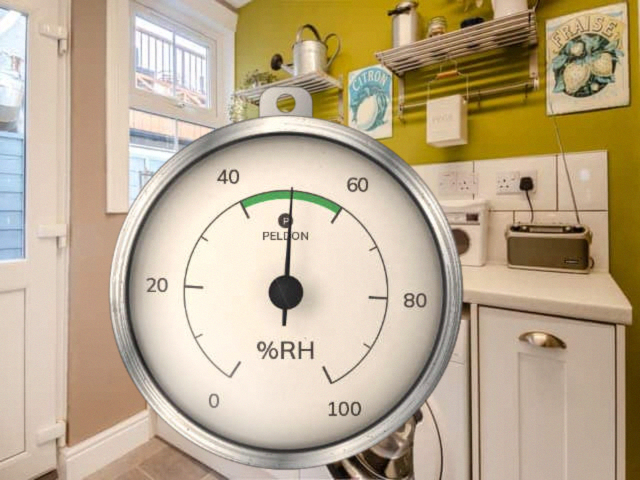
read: 50 %
